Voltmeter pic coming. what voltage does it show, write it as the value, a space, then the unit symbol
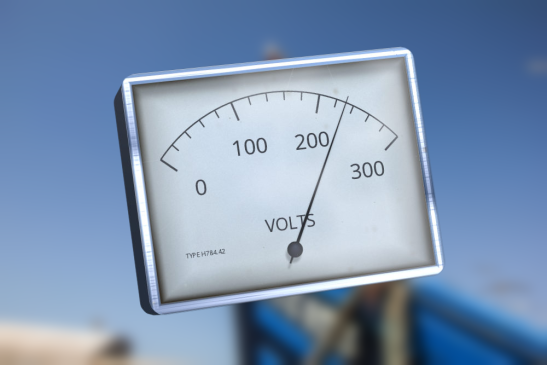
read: 230 V
